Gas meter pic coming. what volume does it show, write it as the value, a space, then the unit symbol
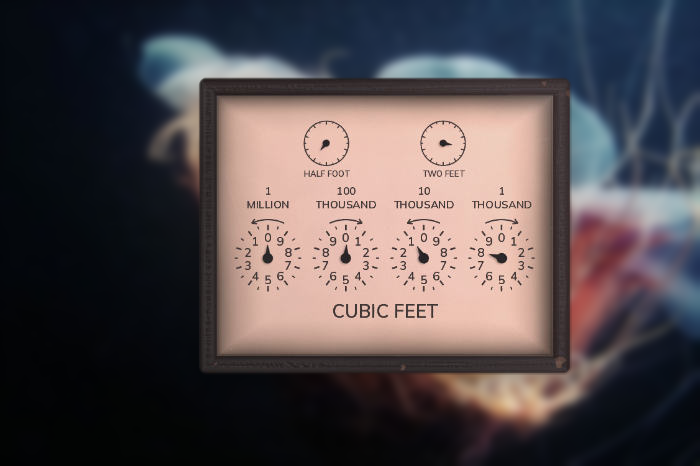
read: 800 ft³
